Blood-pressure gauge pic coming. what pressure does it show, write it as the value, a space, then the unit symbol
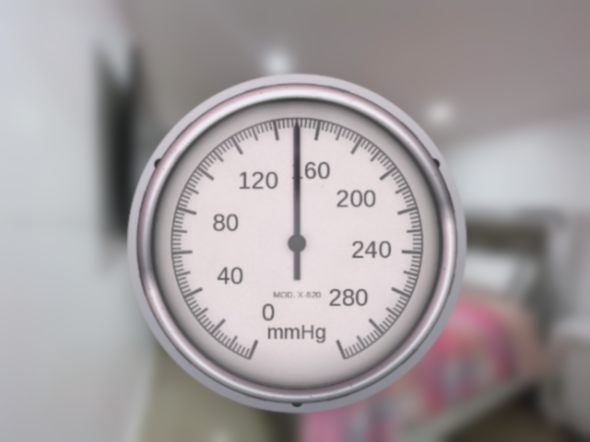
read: 150 mmHg
